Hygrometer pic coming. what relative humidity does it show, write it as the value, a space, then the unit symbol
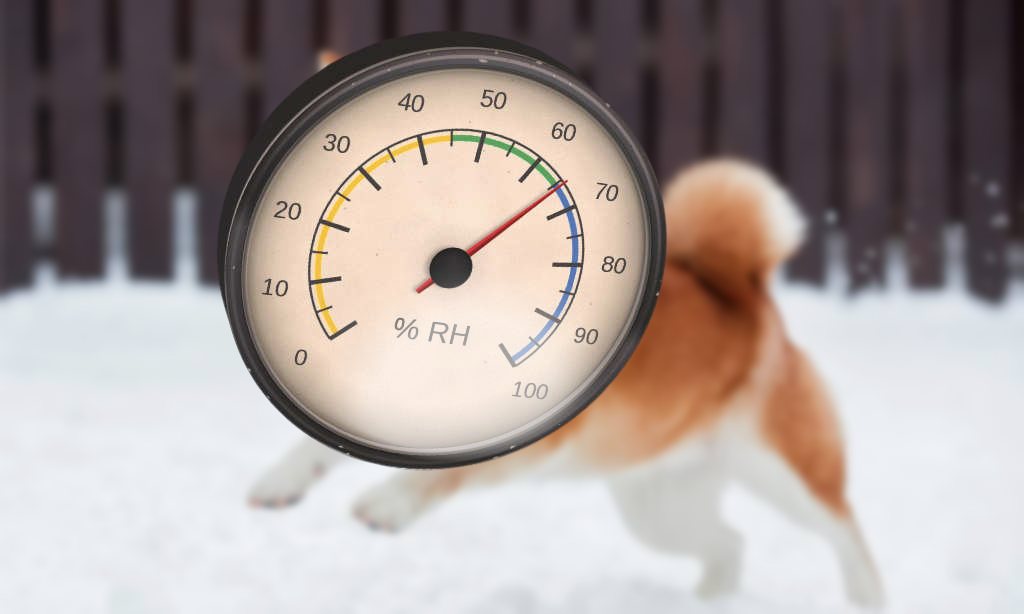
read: 65 %
